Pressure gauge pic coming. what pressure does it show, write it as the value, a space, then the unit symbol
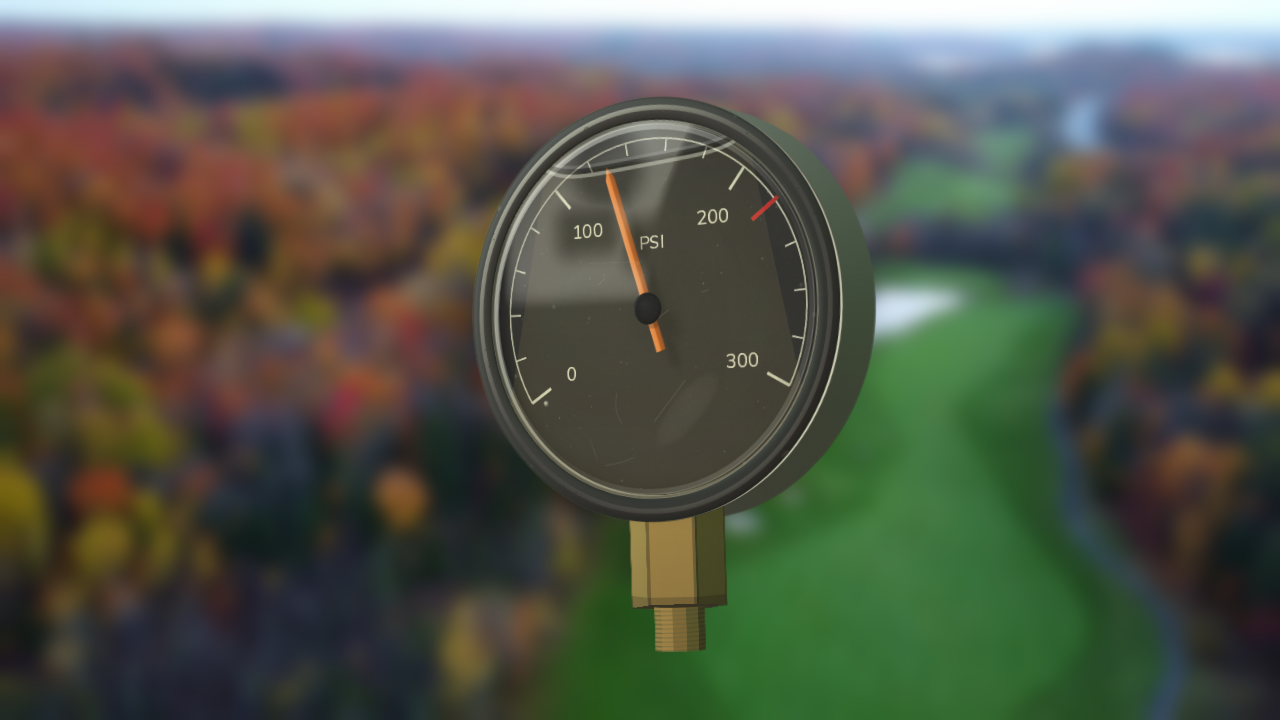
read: 130 psi
